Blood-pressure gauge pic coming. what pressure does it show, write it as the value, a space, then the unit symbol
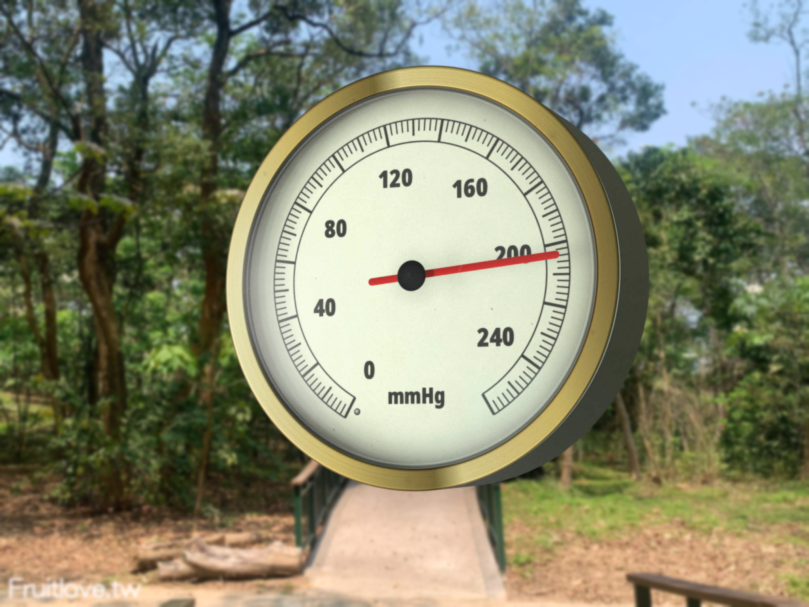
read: 204 mmHg
